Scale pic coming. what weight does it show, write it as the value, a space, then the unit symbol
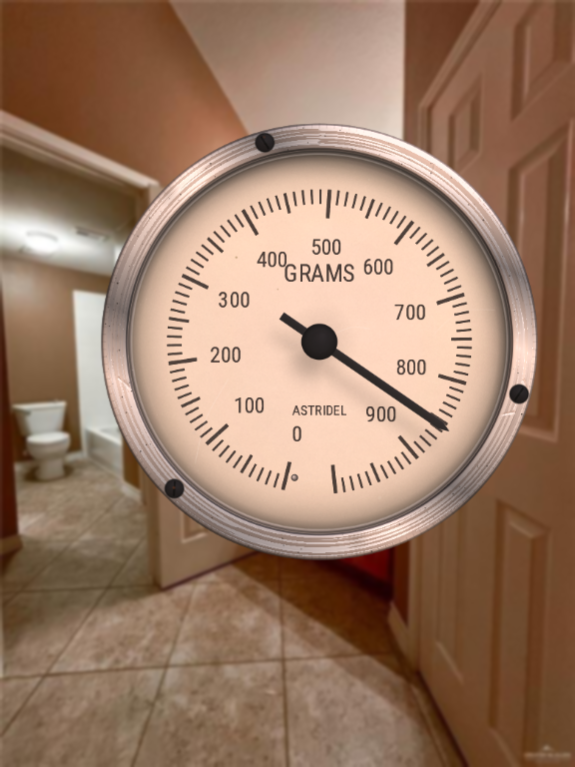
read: 855 g
